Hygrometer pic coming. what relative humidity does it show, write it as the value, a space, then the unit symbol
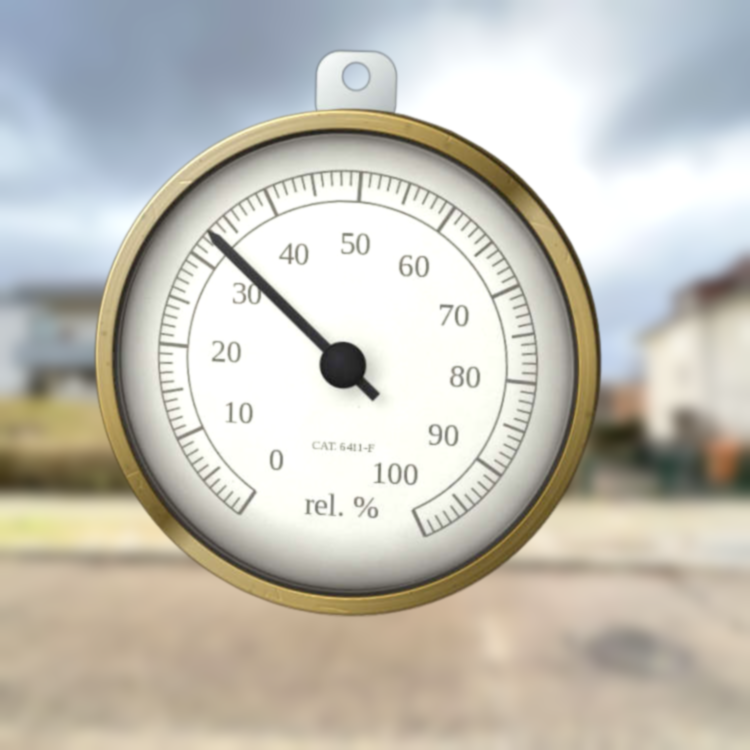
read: 33 %
